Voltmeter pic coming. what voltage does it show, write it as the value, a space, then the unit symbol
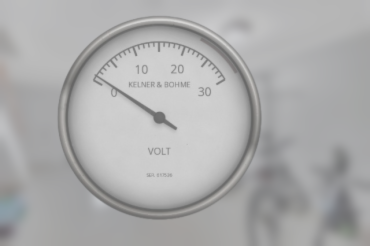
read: 1 V
